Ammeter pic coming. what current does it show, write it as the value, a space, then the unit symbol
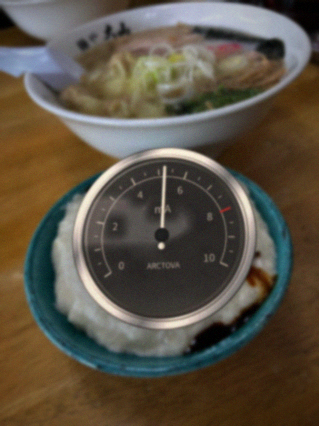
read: 5.25 mA
